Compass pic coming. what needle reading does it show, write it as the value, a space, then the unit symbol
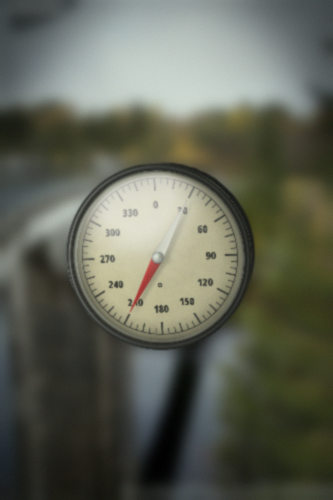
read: 210 °
